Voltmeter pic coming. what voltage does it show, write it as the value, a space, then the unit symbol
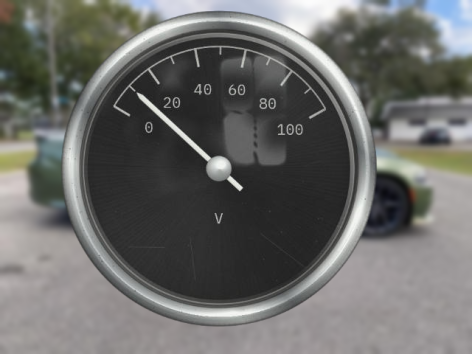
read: 10 V
